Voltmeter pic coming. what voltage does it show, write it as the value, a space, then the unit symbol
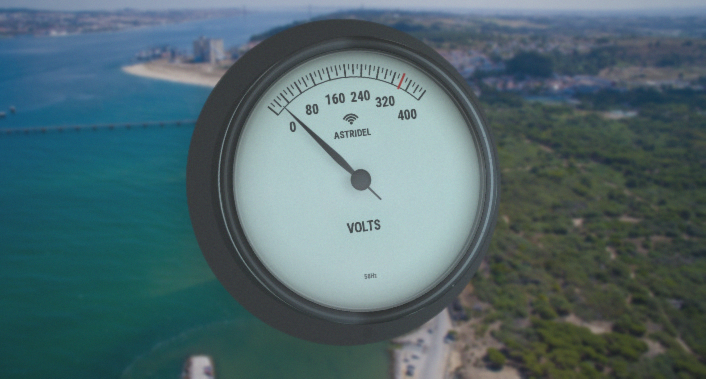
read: 20 V
